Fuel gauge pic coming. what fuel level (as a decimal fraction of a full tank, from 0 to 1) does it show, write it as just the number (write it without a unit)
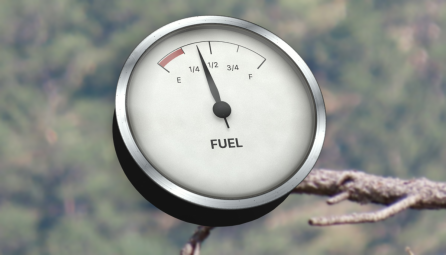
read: 0.375
